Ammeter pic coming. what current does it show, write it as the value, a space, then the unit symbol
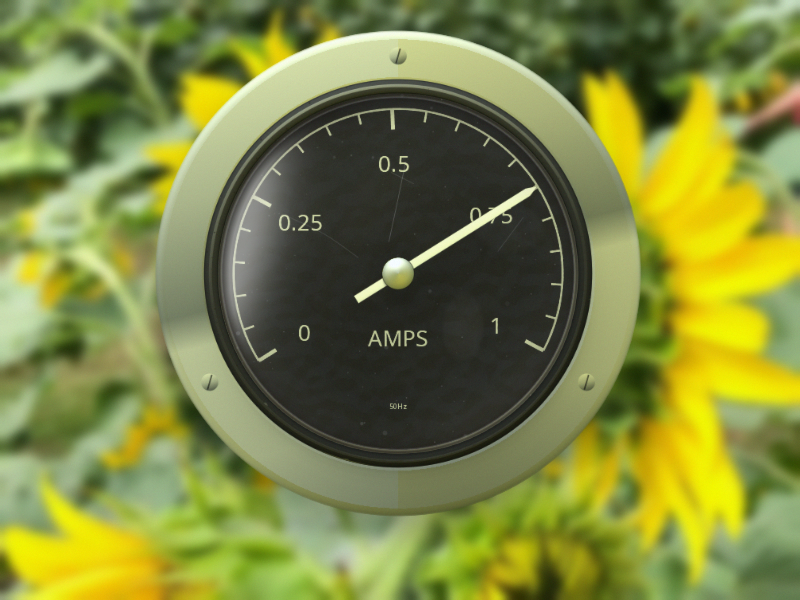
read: 0.75 A
